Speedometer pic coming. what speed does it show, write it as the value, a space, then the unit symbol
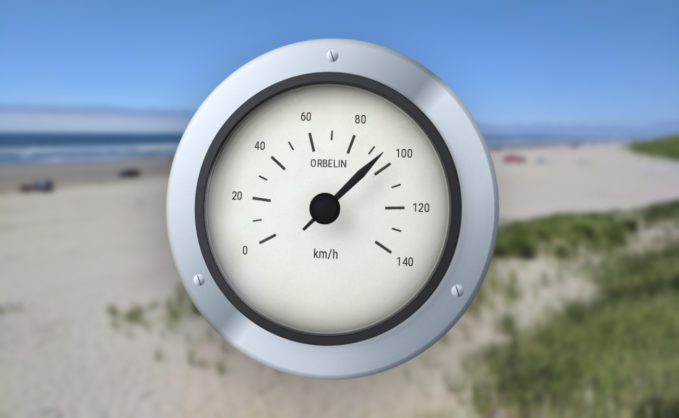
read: 95 km/h
